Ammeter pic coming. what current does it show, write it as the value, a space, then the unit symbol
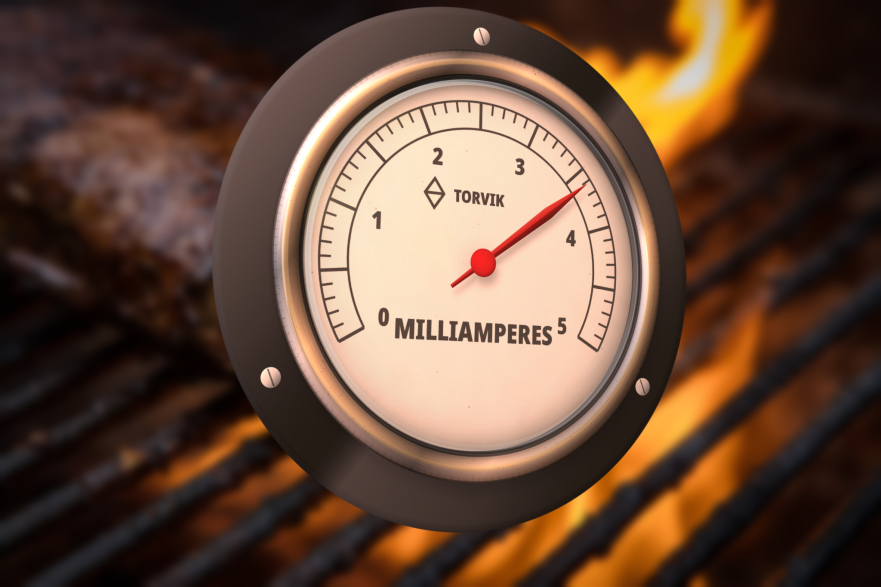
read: 3.6 mA
